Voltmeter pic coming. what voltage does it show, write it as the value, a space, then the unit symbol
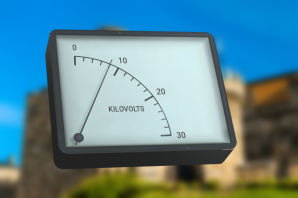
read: 8 kV
